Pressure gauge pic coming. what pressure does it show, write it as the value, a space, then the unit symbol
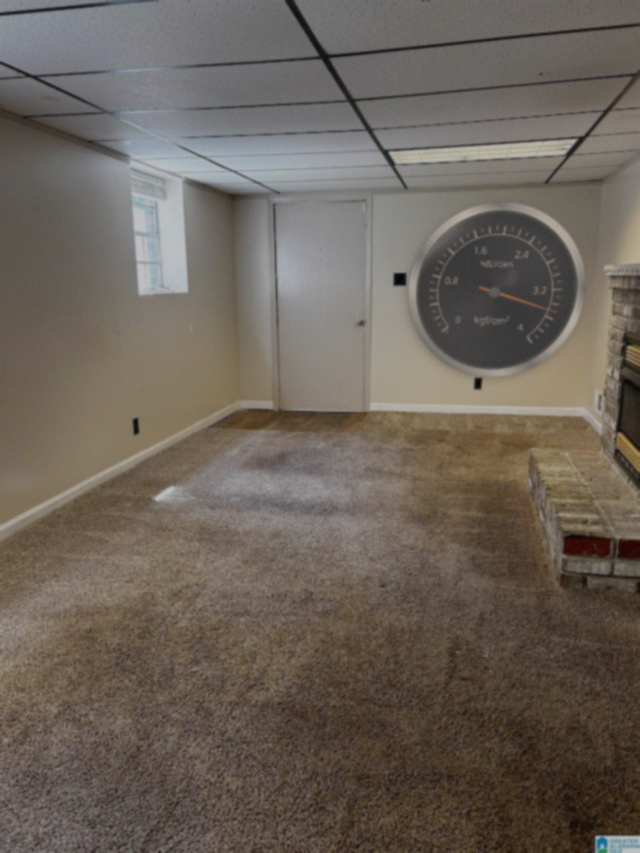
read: 3.5 kg/cm²
